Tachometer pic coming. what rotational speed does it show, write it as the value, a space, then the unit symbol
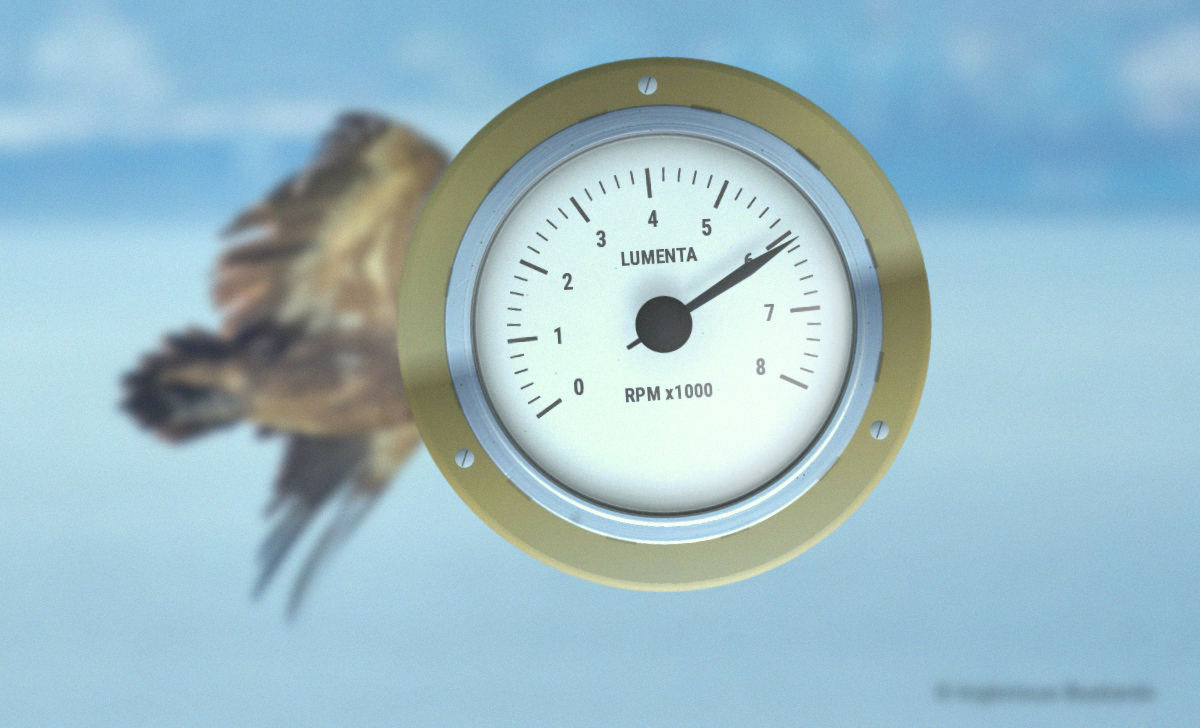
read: 6100 rpm
